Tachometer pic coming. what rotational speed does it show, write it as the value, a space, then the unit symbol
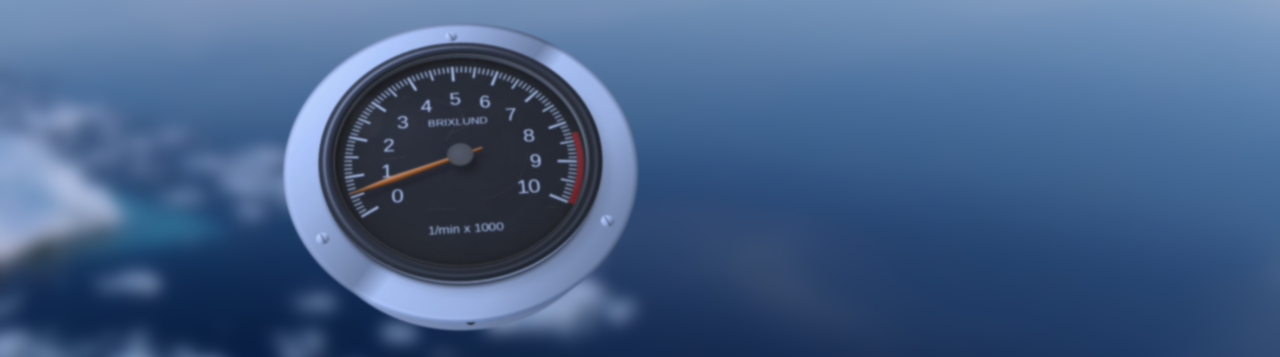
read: 500 rpm
